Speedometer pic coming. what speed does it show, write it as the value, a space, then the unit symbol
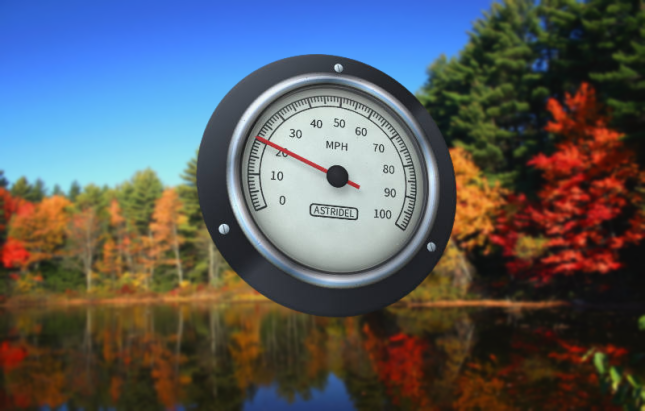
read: 20 mph
